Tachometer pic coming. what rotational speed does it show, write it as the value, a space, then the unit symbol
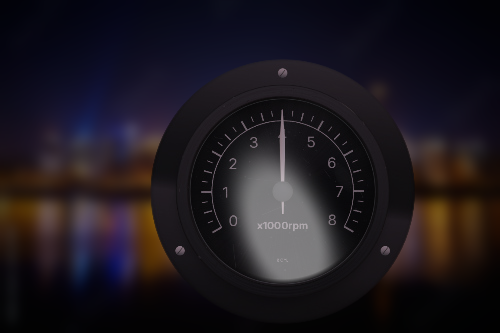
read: 4000 rpm
